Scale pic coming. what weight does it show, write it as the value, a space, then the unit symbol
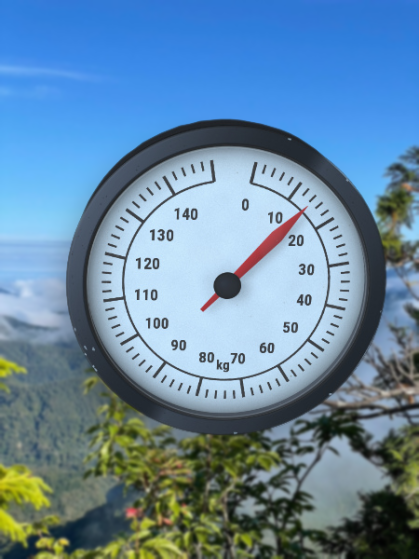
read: 14 kg
